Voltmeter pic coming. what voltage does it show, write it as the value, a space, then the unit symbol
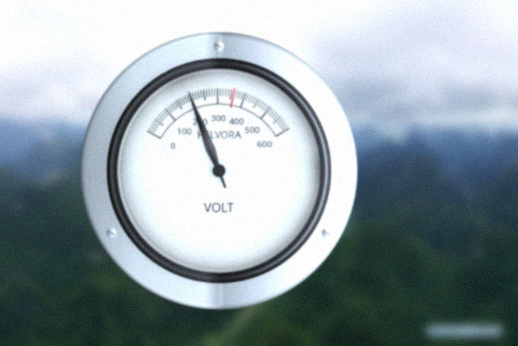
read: 200 V
